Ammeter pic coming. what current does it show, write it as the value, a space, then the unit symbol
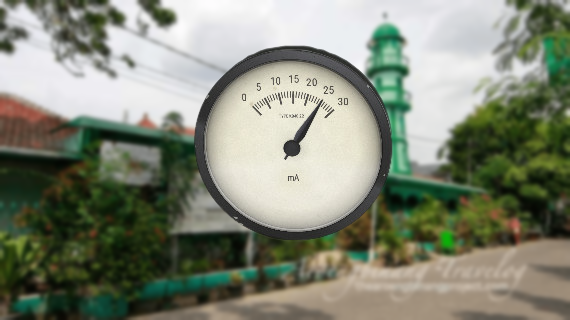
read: 25 mA
